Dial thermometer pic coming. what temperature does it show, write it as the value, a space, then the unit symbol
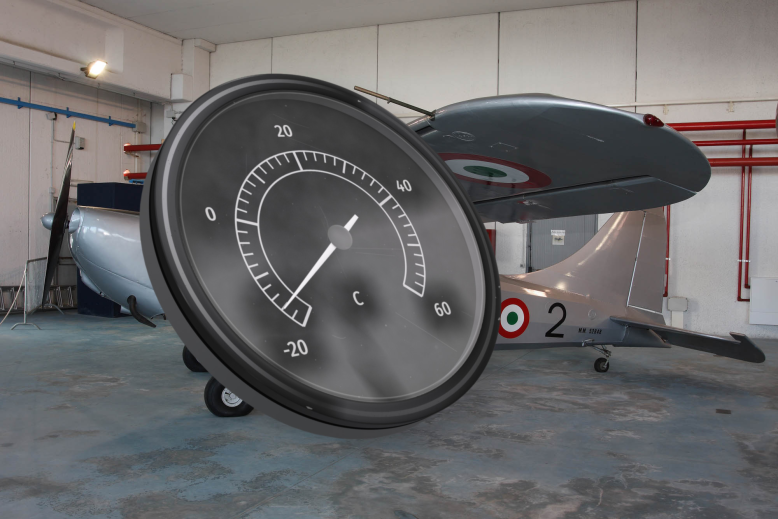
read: -16 °C
